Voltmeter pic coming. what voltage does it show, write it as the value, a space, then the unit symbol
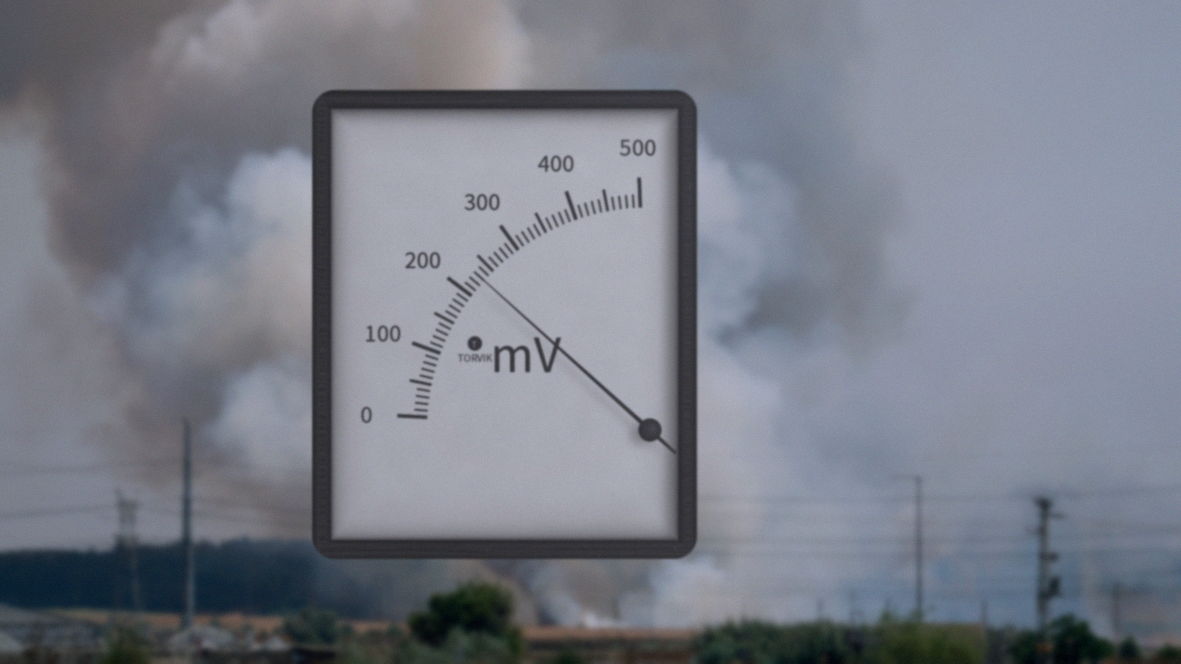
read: 230 mV
